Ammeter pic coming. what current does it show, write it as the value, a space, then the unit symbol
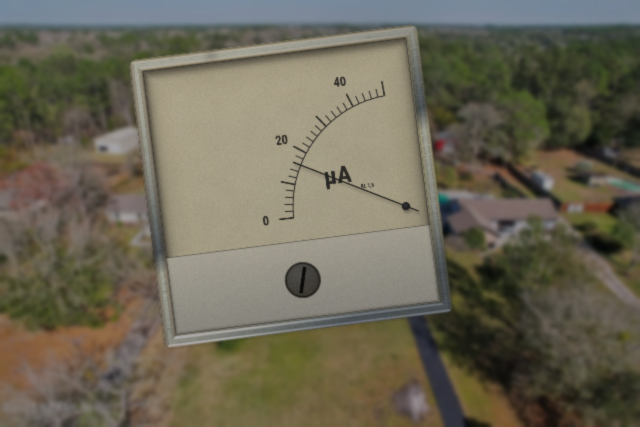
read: 16 µA
